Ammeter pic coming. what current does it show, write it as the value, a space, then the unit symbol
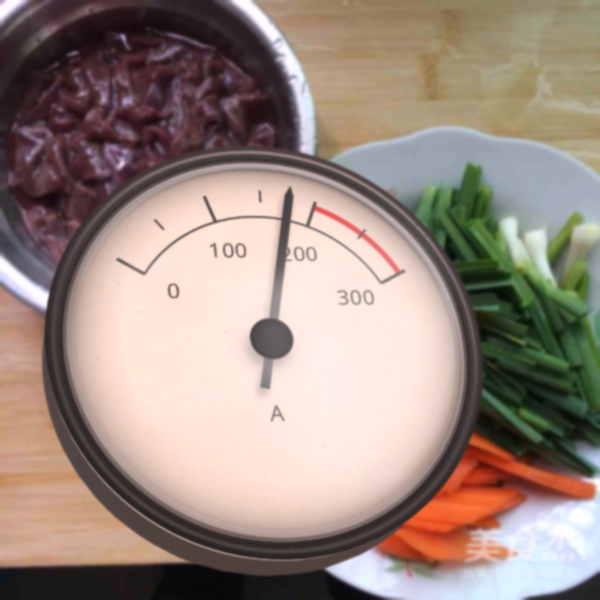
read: 175 A
